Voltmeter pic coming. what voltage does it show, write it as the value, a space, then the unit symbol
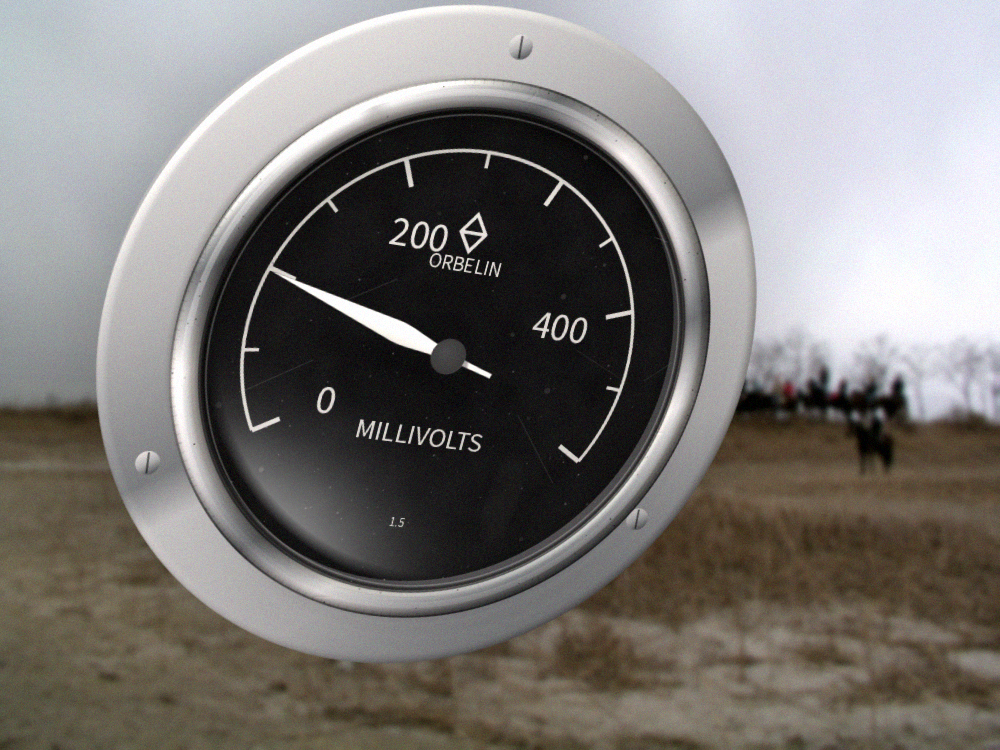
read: 100 mV
